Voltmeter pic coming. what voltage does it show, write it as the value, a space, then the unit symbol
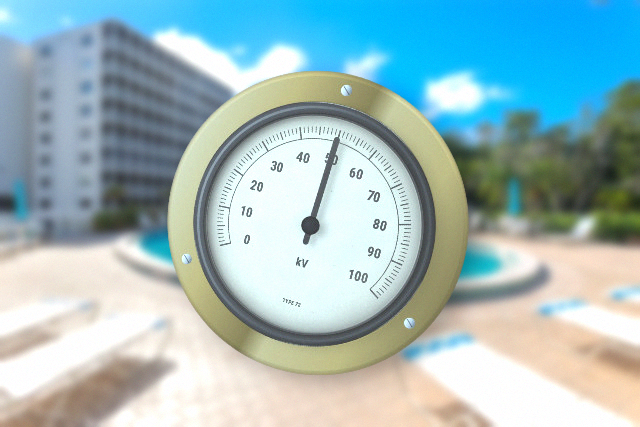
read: 50 kV
